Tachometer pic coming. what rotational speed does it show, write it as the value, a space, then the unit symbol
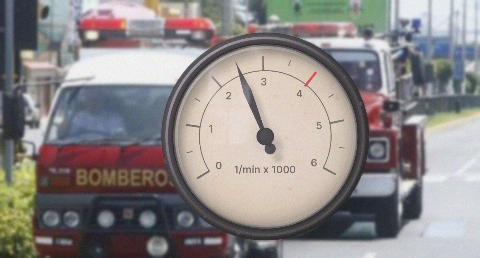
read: 2500 rpm
